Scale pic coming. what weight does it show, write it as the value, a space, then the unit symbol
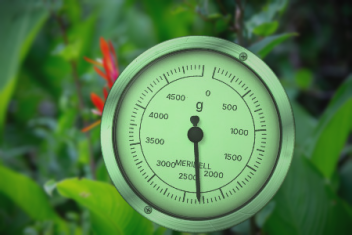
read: 2300 g
